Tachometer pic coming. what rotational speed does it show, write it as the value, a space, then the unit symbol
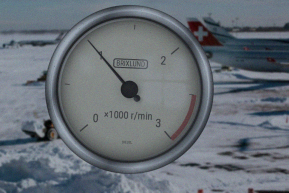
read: 1000 rpm
